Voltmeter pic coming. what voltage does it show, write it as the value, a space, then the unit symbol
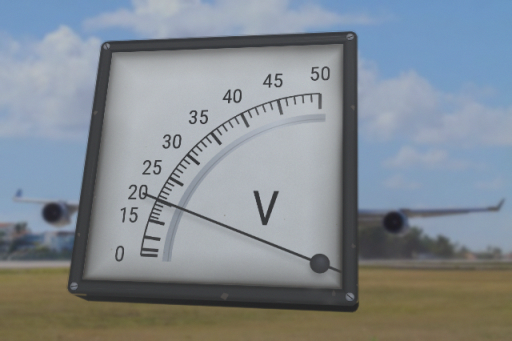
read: 20 V
